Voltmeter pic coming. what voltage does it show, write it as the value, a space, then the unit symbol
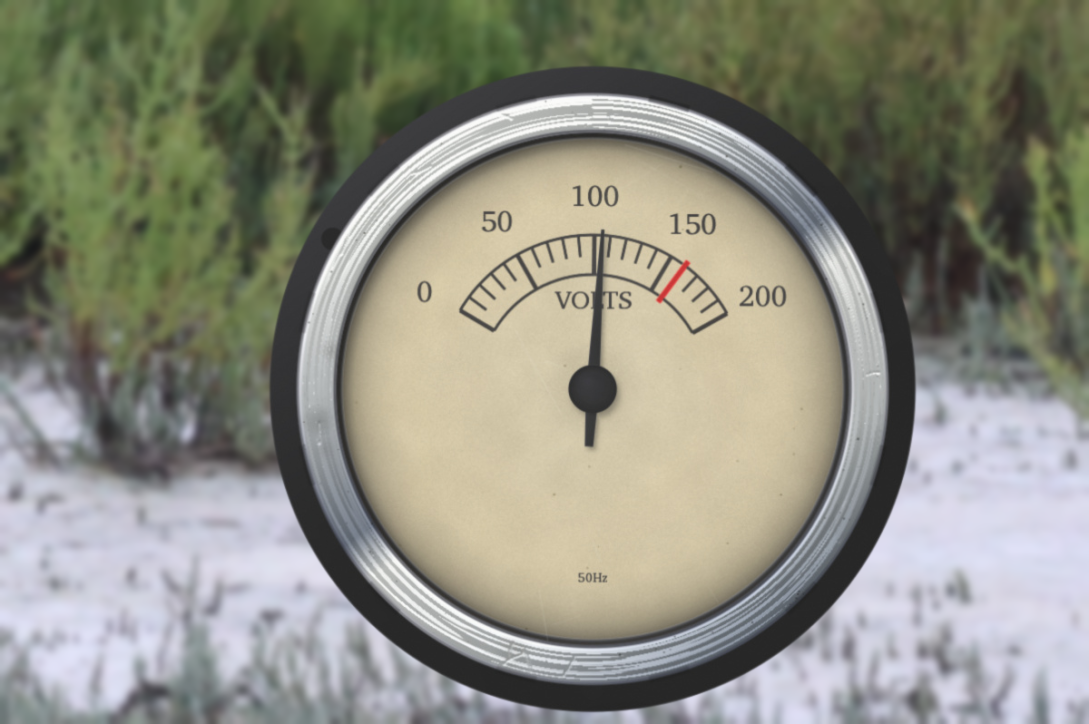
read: 105 V
